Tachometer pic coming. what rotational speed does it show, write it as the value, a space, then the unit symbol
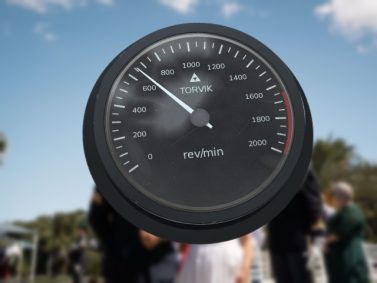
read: 650 rpm
